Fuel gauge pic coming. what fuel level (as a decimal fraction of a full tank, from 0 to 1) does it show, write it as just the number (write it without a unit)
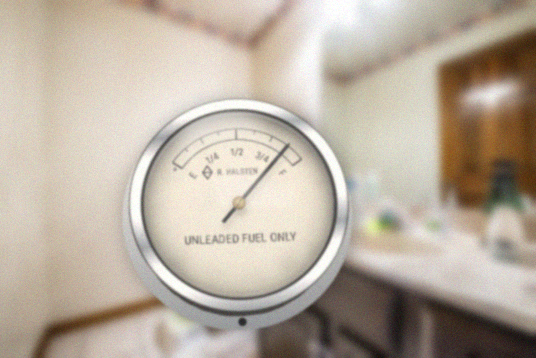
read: 0.875
